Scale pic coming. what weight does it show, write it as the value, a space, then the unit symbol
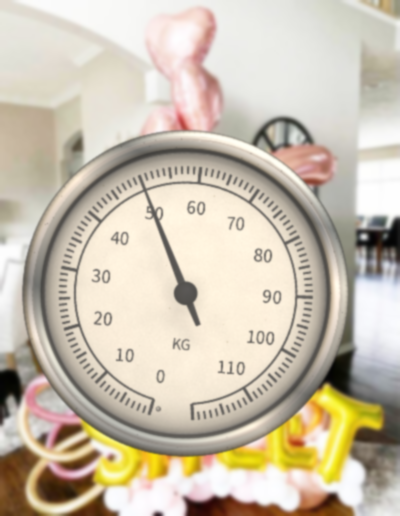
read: 50 kg
